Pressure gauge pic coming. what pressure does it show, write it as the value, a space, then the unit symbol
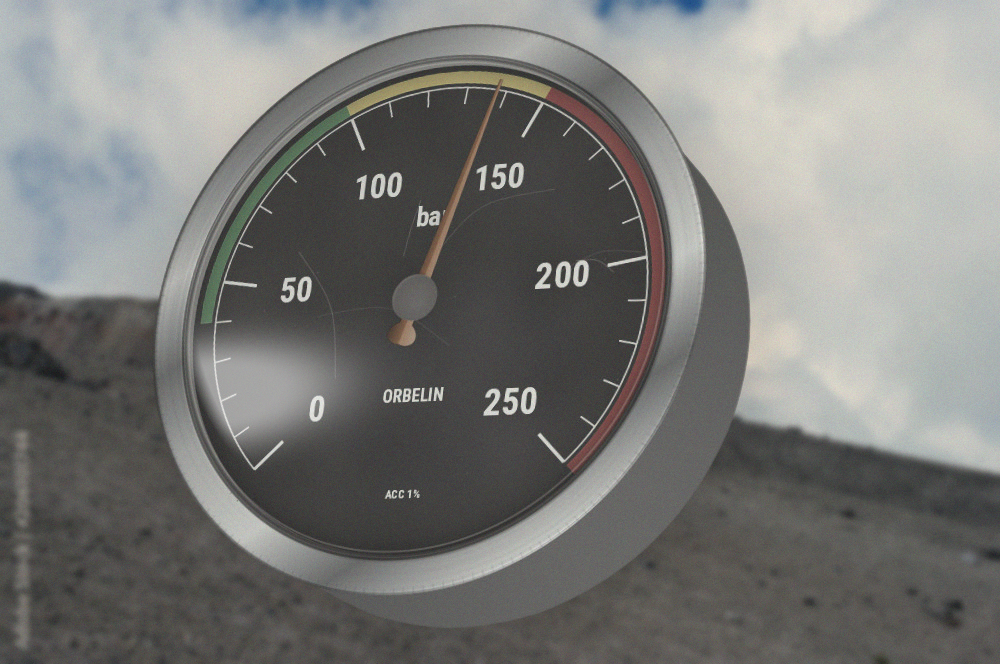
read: 140 bar
